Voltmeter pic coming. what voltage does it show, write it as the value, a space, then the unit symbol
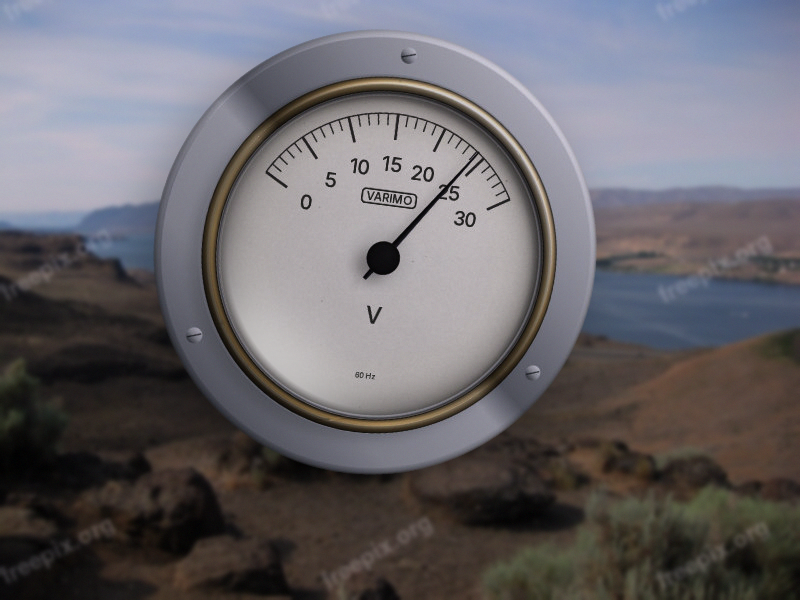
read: 24 V
